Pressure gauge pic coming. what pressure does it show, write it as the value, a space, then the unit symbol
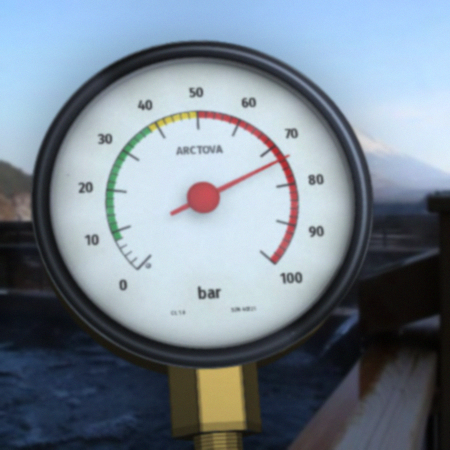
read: 74 bar
